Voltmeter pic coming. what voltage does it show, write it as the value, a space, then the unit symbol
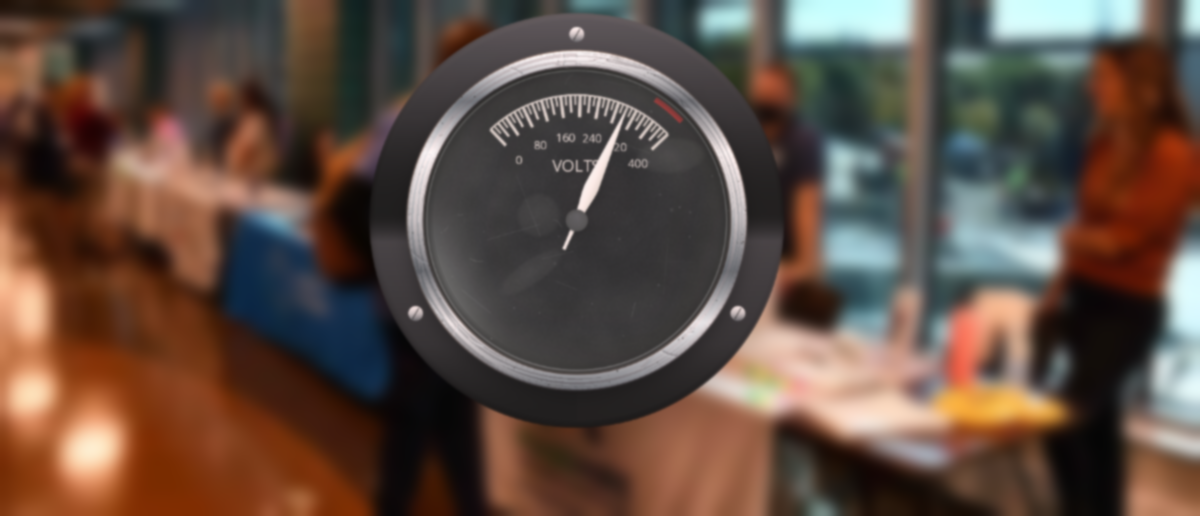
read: 300 V
